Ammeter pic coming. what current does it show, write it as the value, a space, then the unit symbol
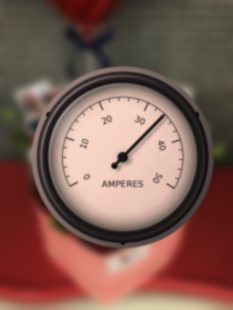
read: 34 A
